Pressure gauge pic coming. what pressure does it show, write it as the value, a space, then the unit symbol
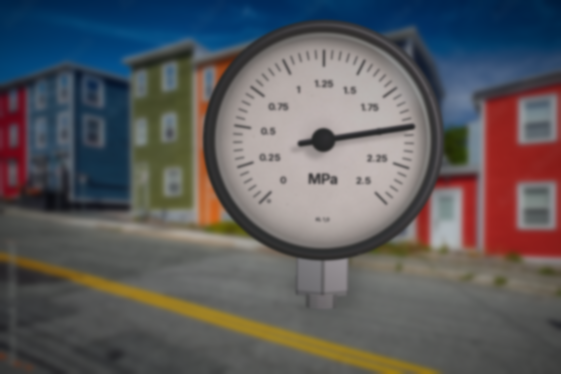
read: 2 MPa
